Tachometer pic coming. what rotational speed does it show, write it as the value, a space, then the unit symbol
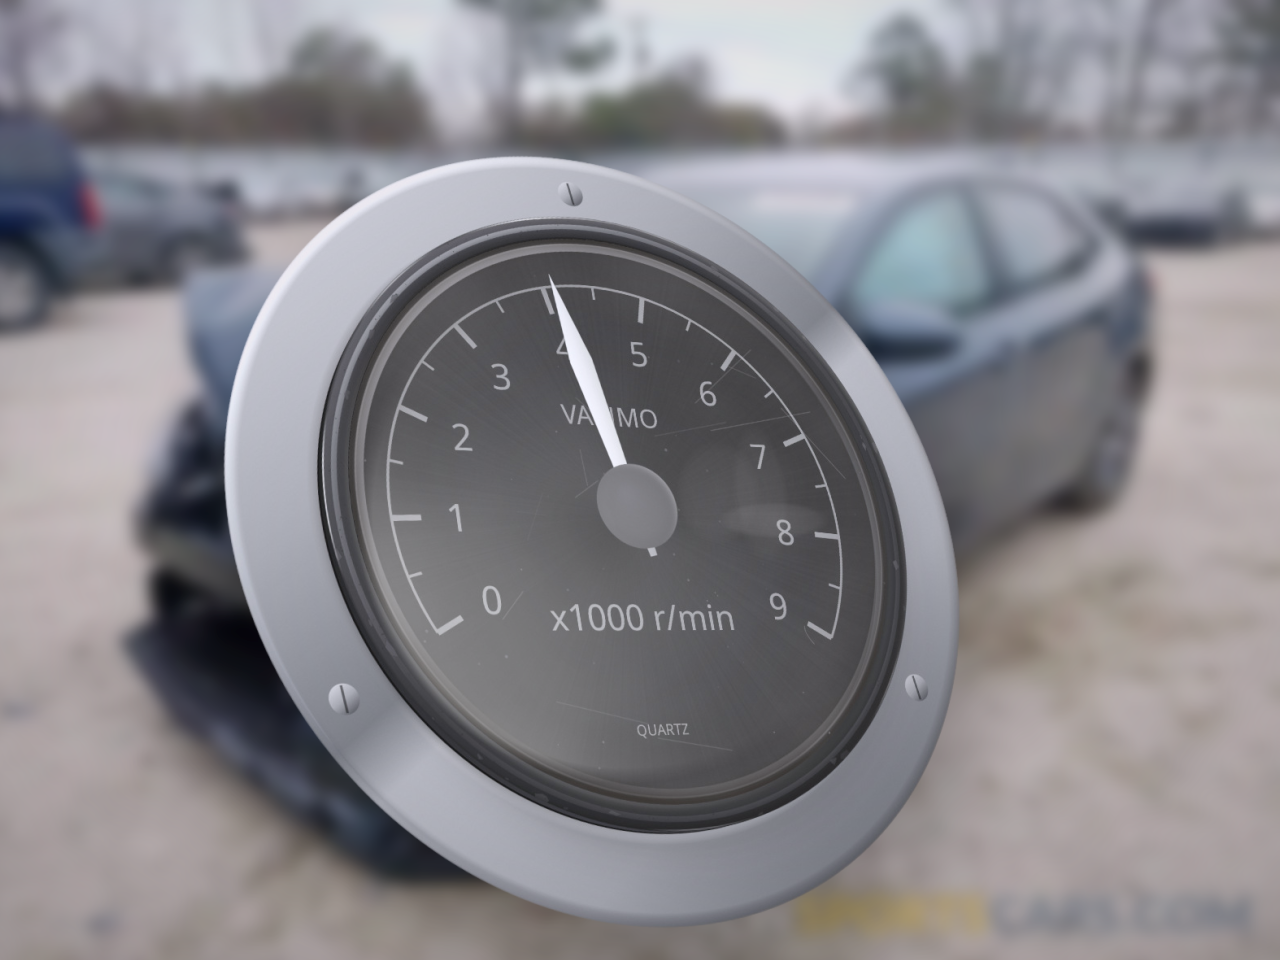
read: 4000 rpm
